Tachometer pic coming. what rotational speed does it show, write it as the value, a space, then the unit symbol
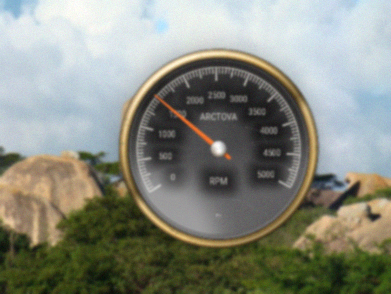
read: 1500 rpm
